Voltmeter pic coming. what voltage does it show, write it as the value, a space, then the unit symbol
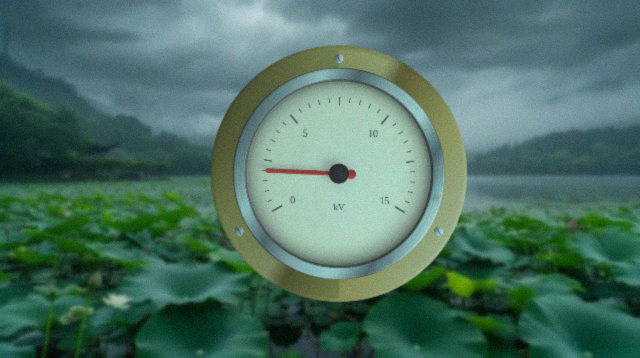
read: 2 kV
